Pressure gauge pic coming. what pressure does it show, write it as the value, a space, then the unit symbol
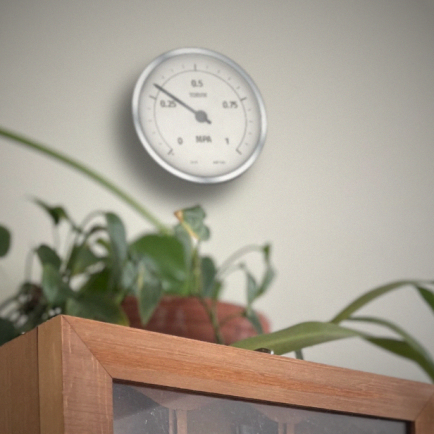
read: 0.3 MPa
